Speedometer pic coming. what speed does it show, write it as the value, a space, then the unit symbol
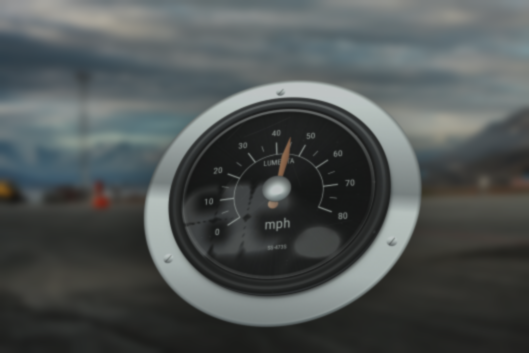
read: 45 mph
